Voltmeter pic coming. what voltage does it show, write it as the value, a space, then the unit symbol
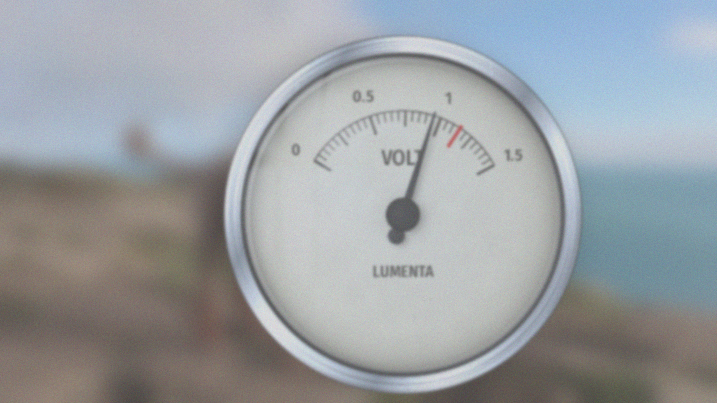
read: 0.95 V
